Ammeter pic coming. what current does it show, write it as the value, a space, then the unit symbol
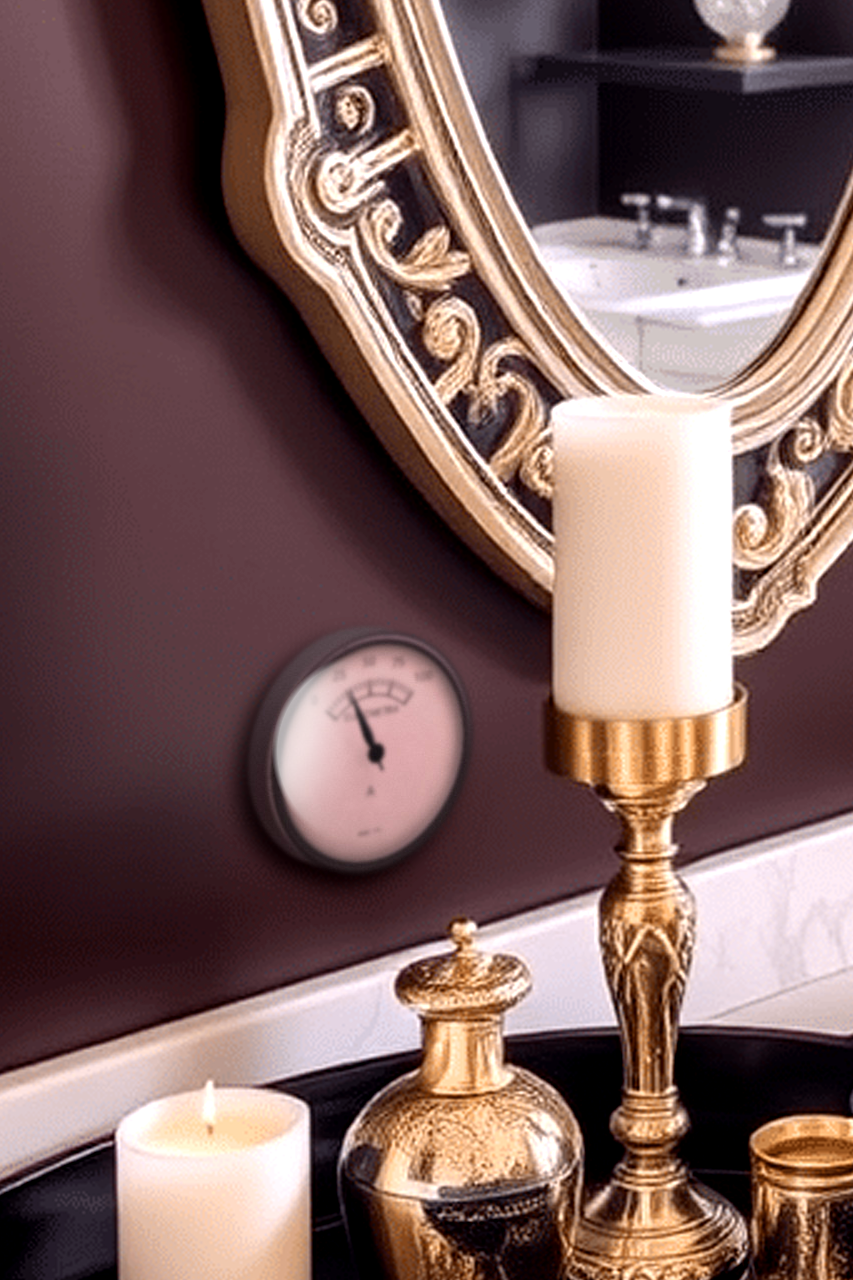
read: 25 A
